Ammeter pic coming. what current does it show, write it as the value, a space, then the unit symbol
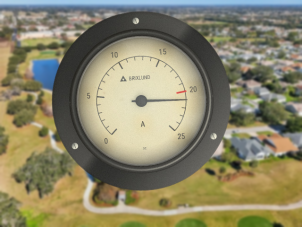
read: 21 A
